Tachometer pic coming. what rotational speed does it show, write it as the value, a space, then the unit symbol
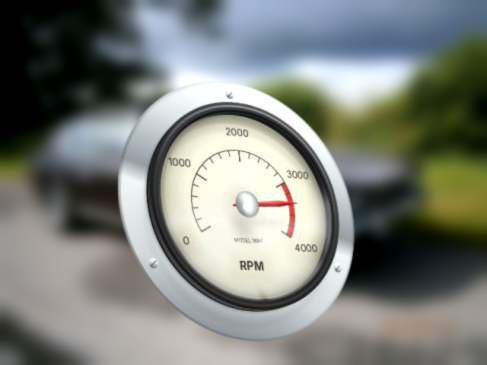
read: 3400 rpm
